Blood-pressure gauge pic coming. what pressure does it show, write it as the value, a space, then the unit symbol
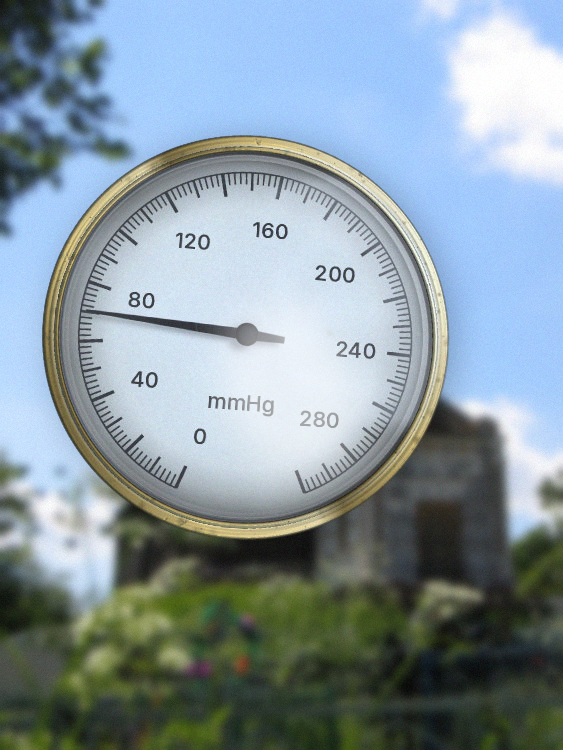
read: 70 mmHg
